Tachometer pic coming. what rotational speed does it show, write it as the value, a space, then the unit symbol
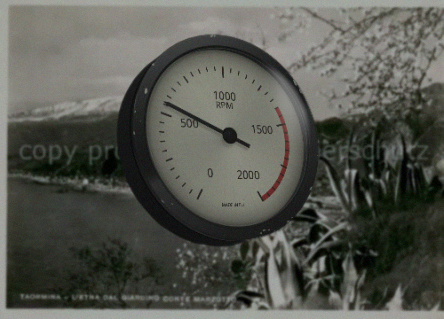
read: 550 rpm
